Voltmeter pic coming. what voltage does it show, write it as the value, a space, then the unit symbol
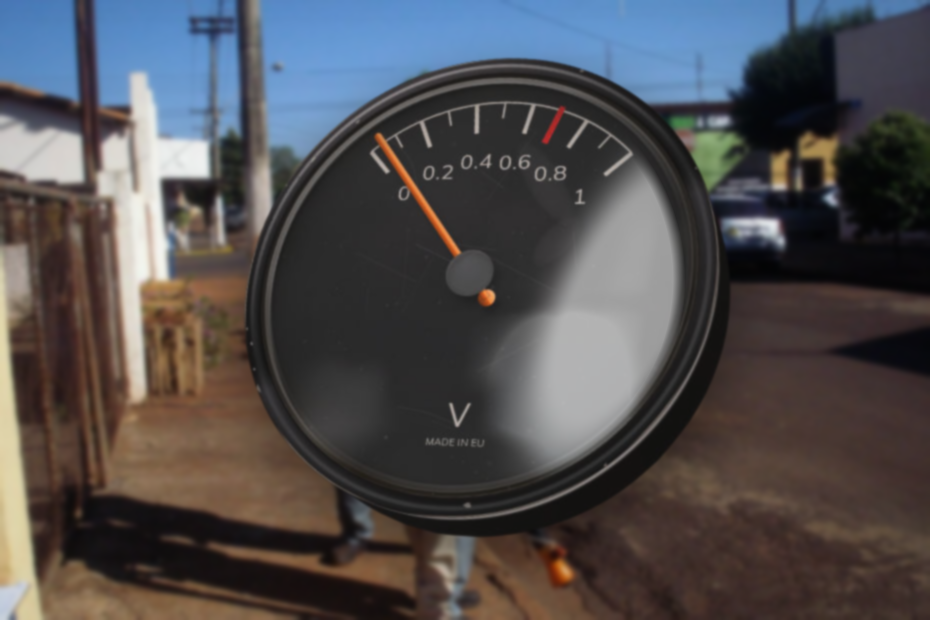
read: 0.05 V
